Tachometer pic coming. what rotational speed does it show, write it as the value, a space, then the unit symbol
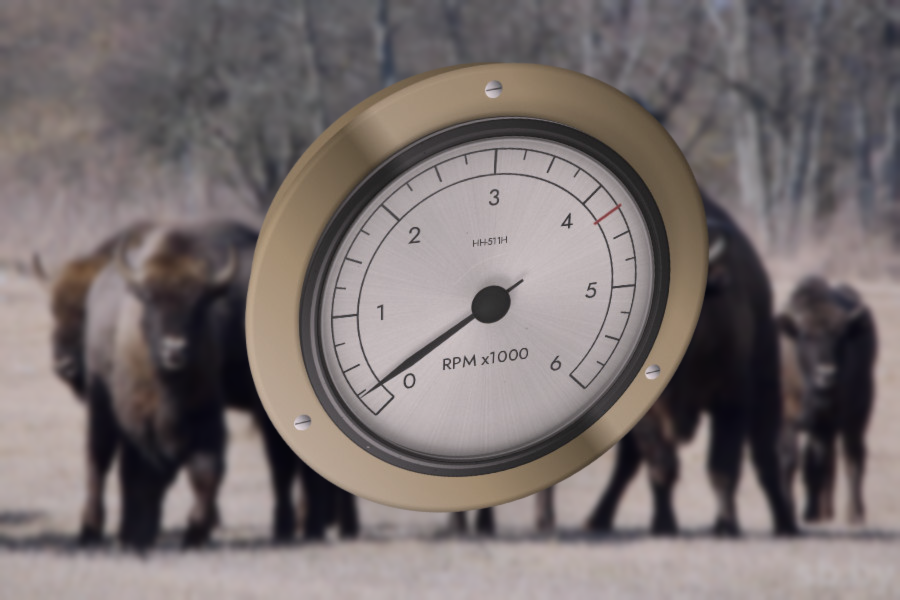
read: 250 rpm
